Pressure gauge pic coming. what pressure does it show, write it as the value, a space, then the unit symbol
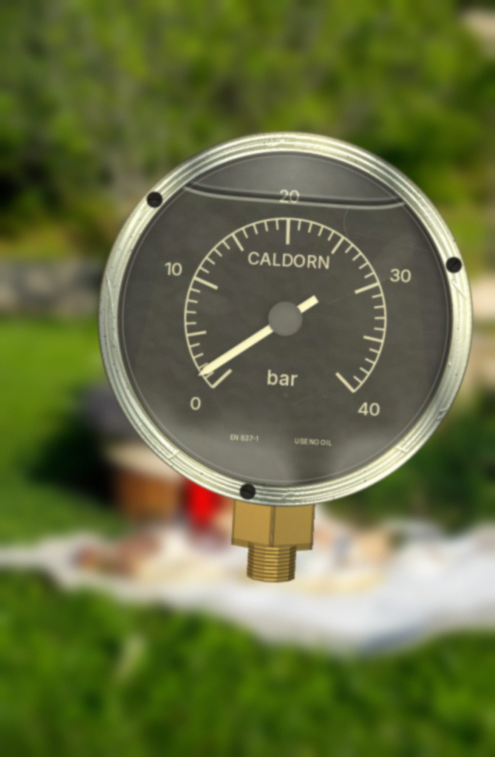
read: 1.5 bar
